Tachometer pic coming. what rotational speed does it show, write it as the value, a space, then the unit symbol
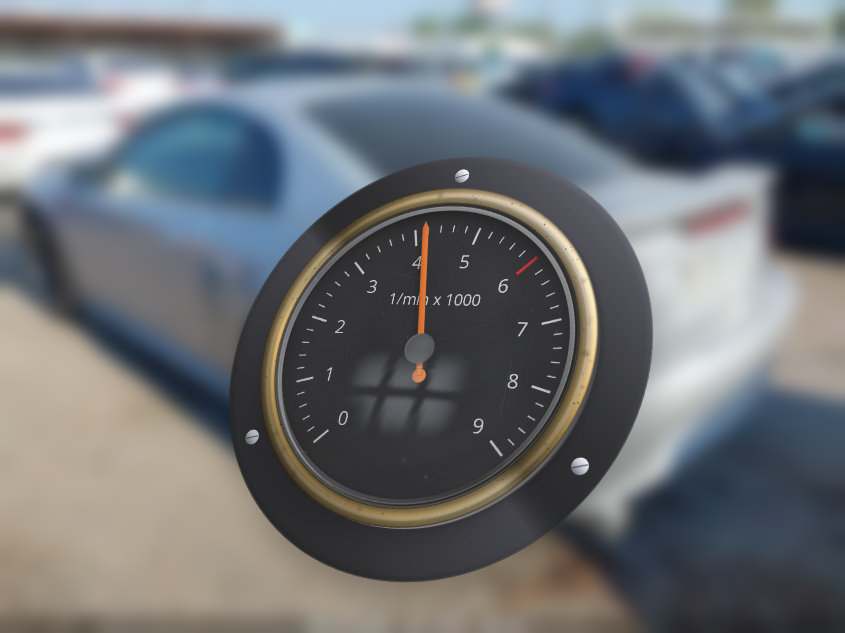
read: 4200 rpm
